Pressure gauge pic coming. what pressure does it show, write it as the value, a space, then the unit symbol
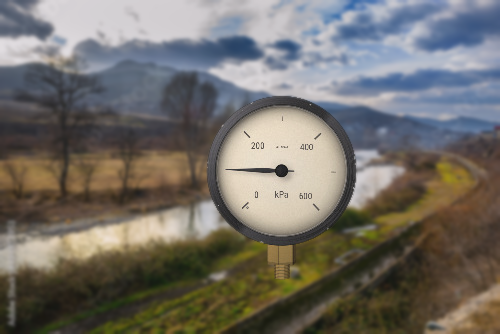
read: 100 kPa
